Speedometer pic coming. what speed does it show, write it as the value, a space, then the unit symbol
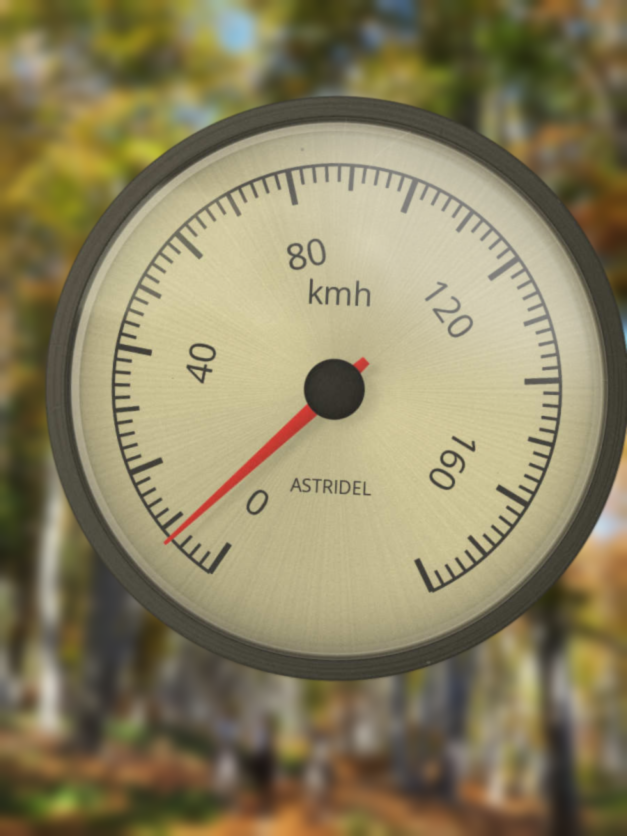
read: 8 km/h
